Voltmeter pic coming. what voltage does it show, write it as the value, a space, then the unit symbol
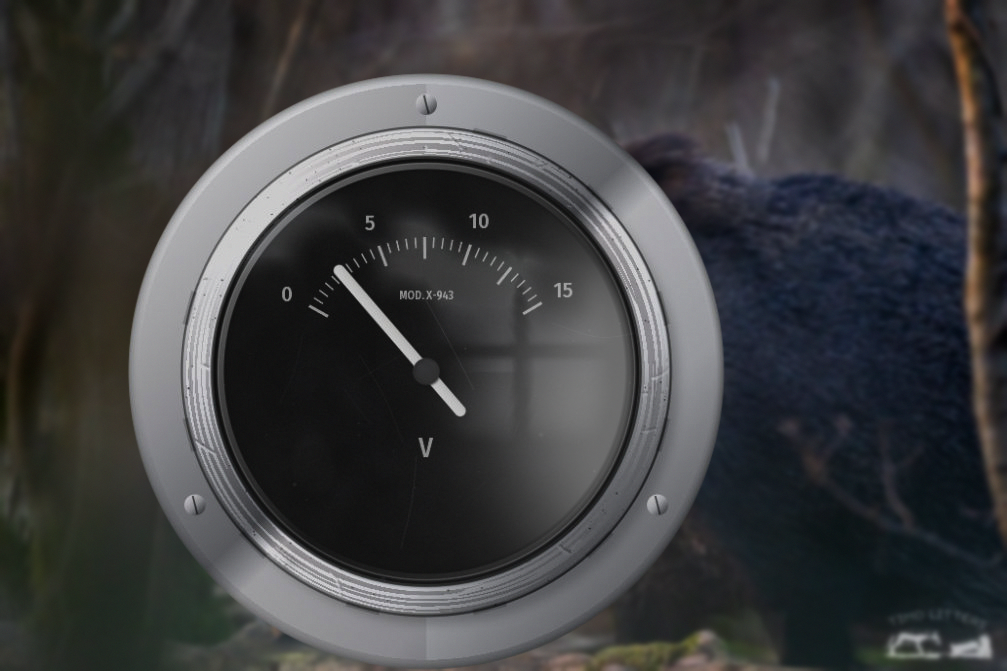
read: 2.5 V
